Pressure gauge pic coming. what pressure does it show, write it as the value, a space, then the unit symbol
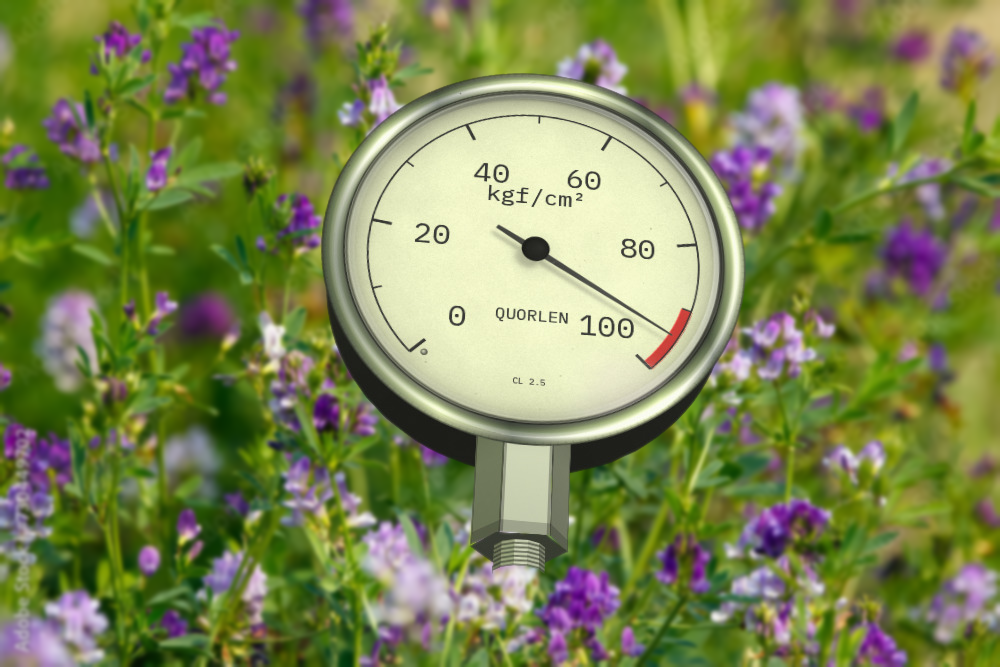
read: 95 kg/cm²
